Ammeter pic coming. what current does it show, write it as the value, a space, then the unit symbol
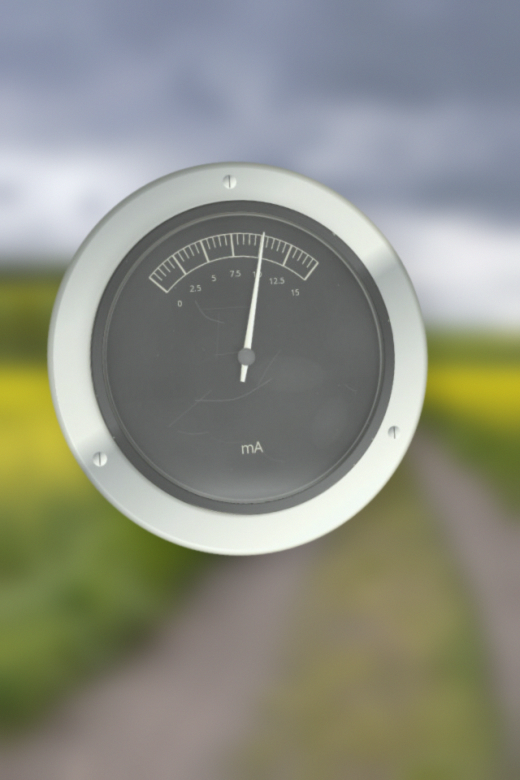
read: 10 mA
